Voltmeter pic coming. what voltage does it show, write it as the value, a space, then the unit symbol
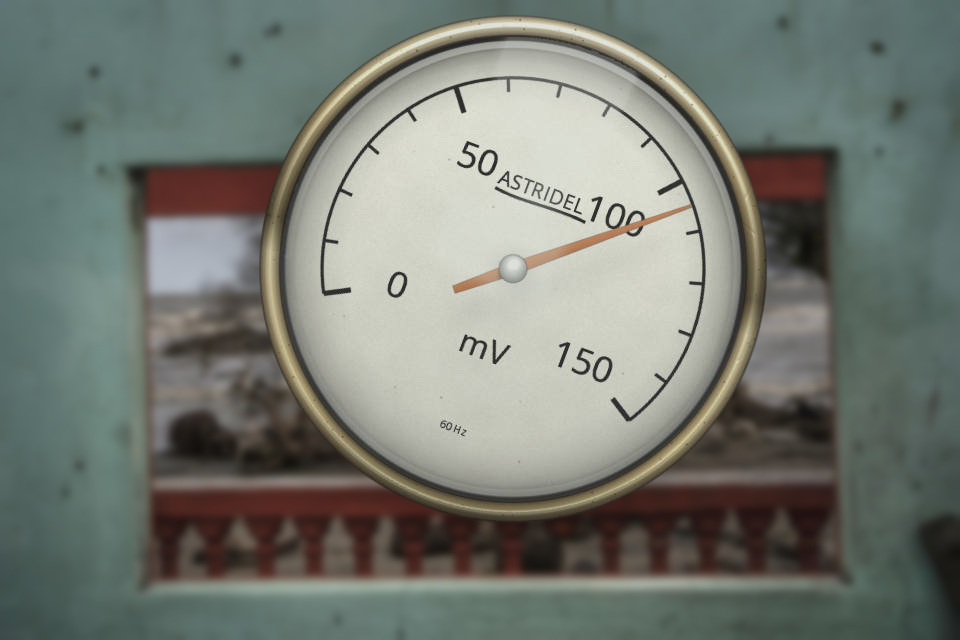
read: 105 mV
